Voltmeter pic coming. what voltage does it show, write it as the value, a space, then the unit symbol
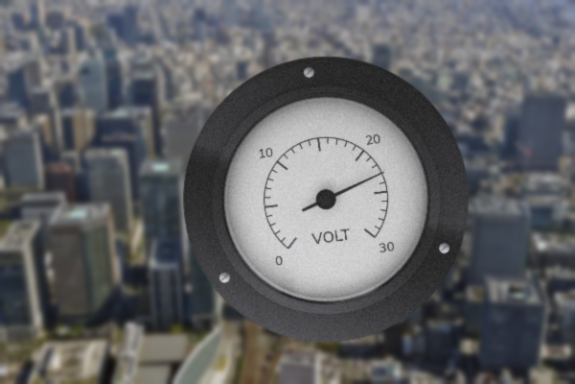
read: 23 V
